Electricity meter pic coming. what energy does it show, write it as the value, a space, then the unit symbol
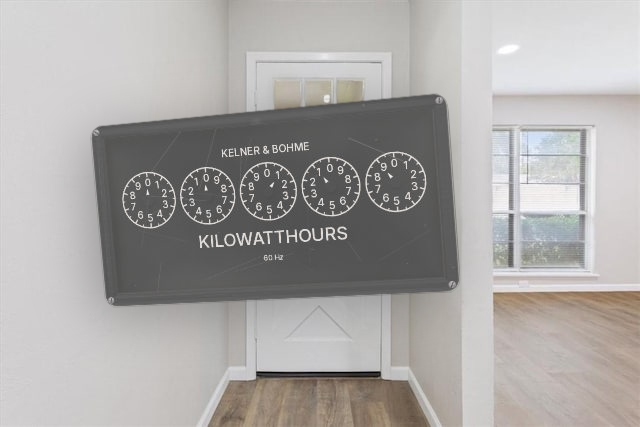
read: 109 kWh
